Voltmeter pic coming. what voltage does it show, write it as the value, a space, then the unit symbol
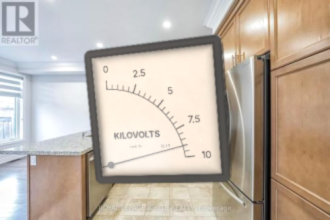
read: 9 kV
